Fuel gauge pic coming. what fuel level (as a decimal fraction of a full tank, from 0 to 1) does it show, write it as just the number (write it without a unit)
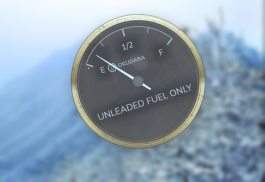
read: 0.125
